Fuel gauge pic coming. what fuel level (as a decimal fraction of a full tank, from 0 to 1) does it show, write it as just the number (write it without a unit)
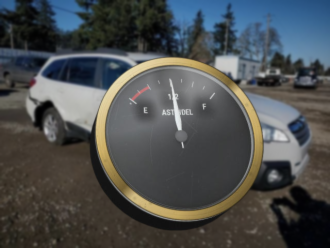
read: 0.5
